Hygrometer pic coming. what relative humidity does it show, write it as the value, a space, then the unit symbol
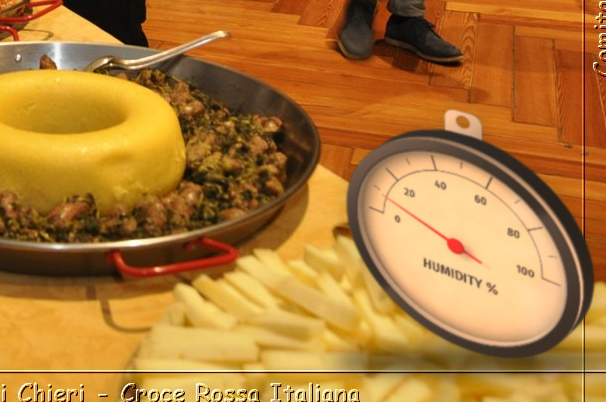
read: 10 %
